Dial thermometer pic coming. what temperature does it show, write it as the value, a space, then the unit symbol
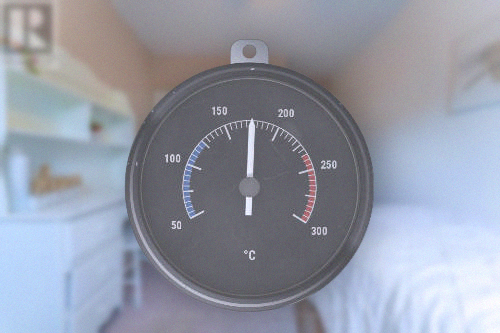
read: 175 °C
